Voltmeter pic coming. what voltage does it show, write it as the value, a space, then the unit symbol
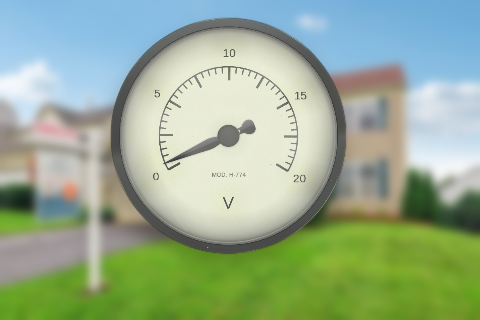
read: 0.5 V
